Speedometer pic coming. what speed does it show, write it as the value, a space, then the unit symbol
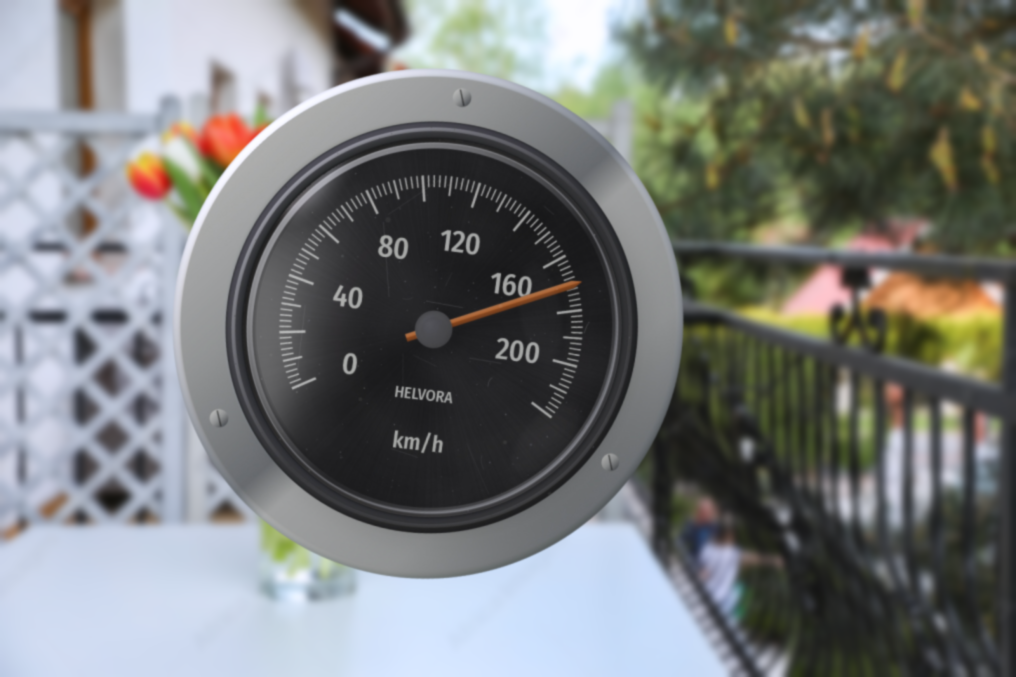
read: 170 km/h
